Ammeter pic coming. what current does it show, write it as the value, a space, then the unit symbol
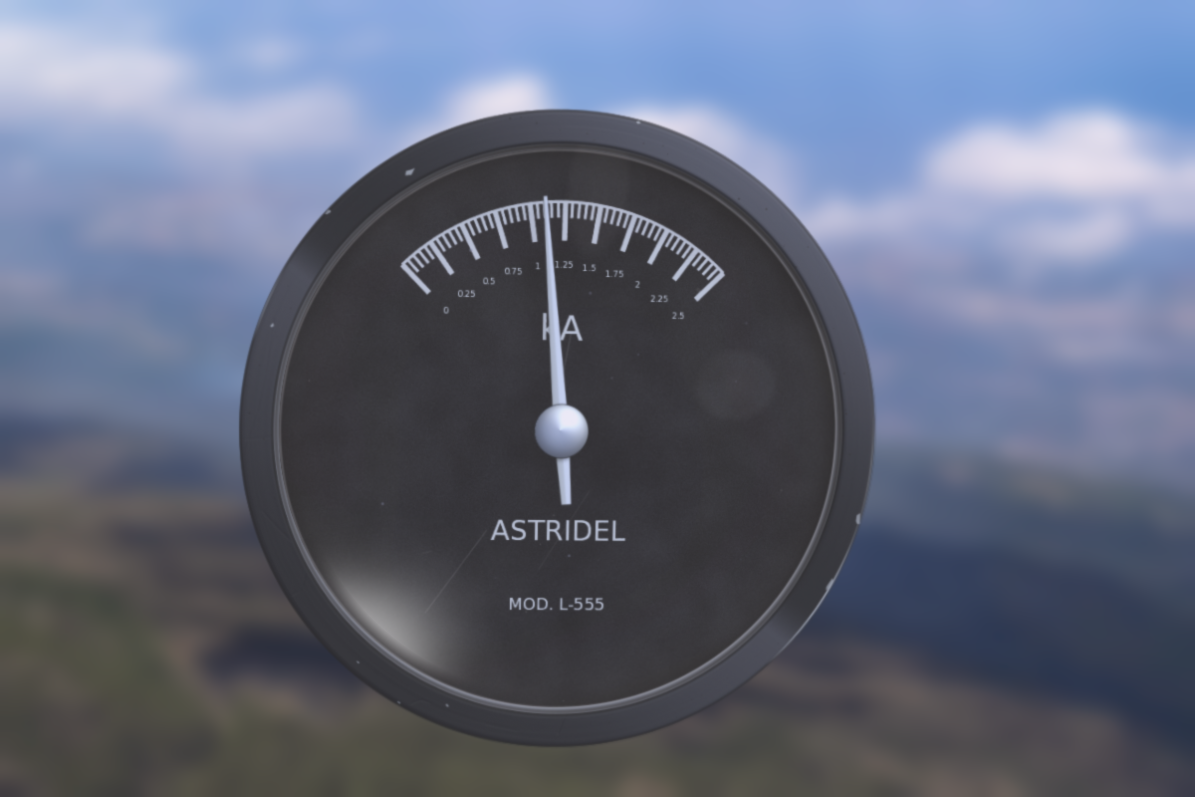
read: 1.1 kA
